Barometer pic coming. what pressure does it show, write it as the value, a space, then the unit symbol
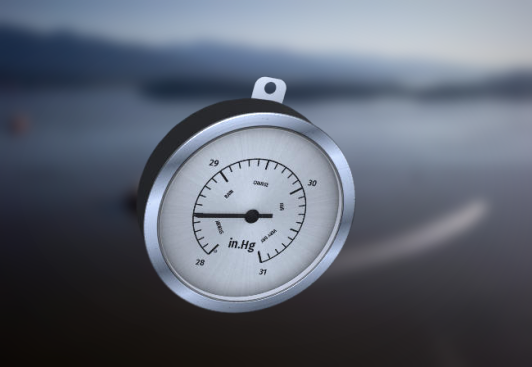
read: 28.5 inHg
